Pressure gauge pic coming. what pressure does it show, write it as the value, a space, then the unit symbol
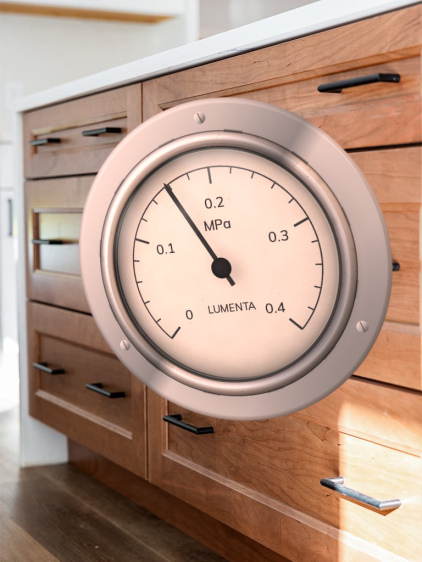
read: 0.16 MPa
